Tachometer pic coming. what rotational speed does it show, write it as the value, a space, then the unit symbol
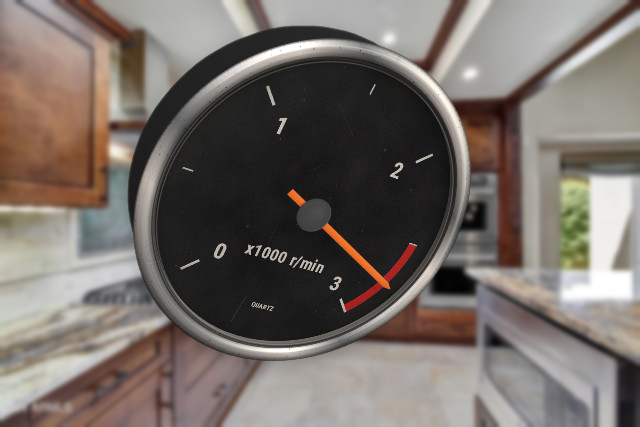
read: 2750 rpm
